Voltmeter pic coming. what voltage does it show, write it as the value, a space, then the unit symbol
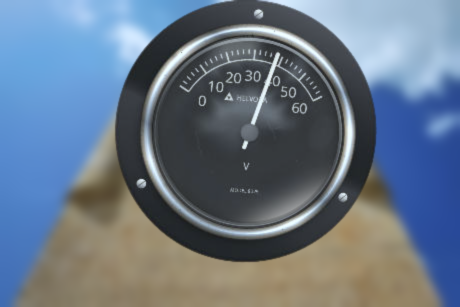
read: 38 V
